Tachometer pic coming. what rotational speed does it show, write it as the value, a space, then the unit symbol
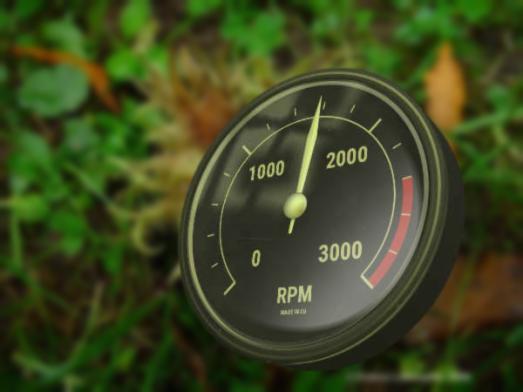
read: 1600 rpm
